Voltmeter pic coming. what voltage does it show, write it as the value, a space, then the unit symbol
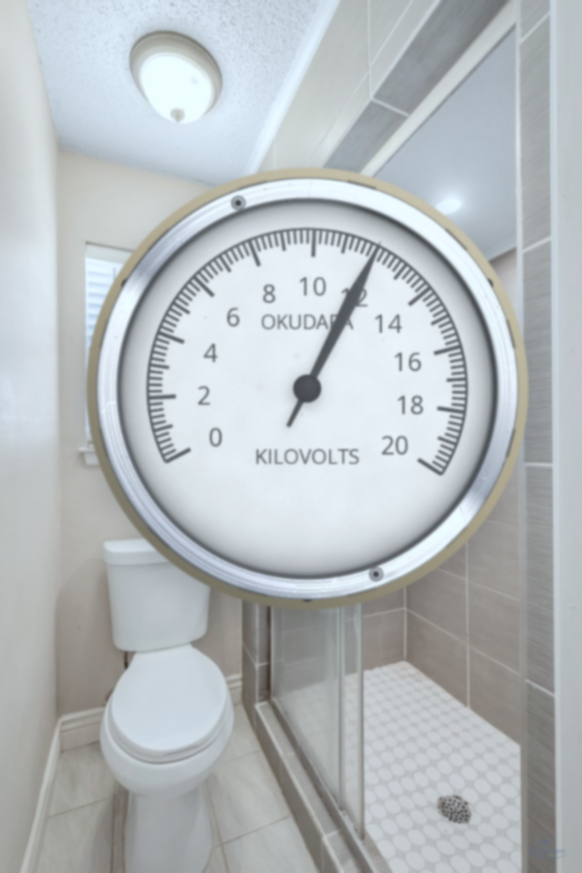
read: 12 kV
